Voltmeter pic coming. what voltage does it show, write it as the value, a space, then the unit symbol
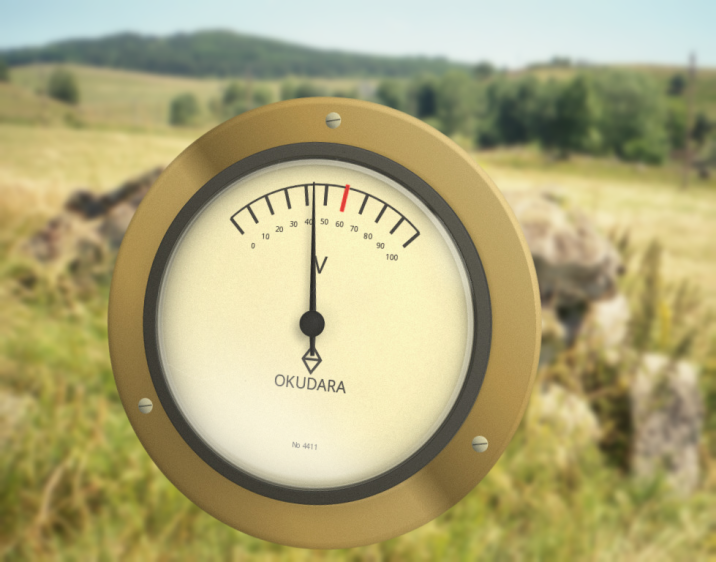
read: 45 V
